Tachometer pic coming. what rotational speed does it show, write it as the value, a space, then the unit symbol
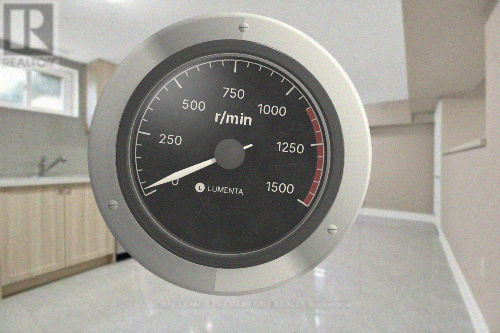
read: 25 rpm
